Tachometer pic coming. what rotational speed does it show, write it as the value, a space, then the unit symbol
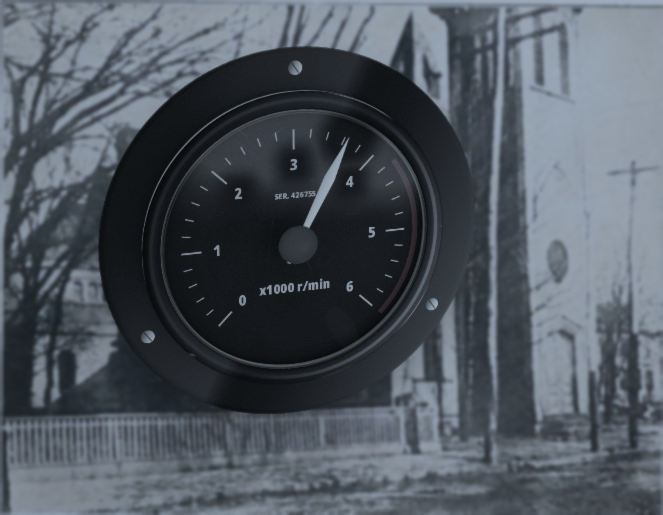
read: 3600 rpm
